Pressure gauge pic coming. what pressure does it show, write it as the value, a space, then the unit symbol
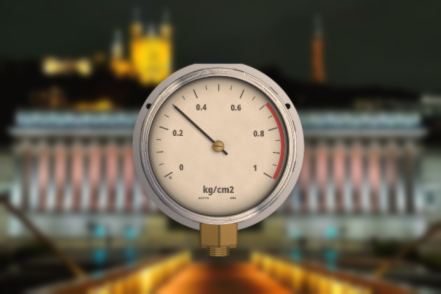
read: 0.3 kg/cm²
